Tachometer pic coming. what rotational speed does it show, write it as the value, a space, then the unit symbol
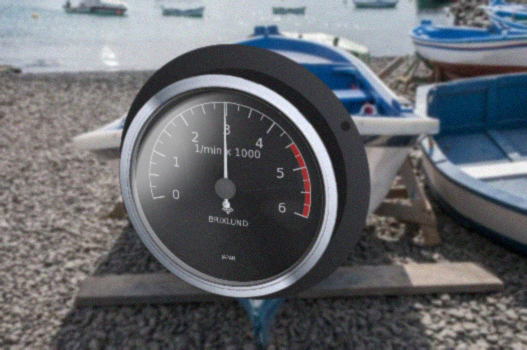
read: 3000 rpm
